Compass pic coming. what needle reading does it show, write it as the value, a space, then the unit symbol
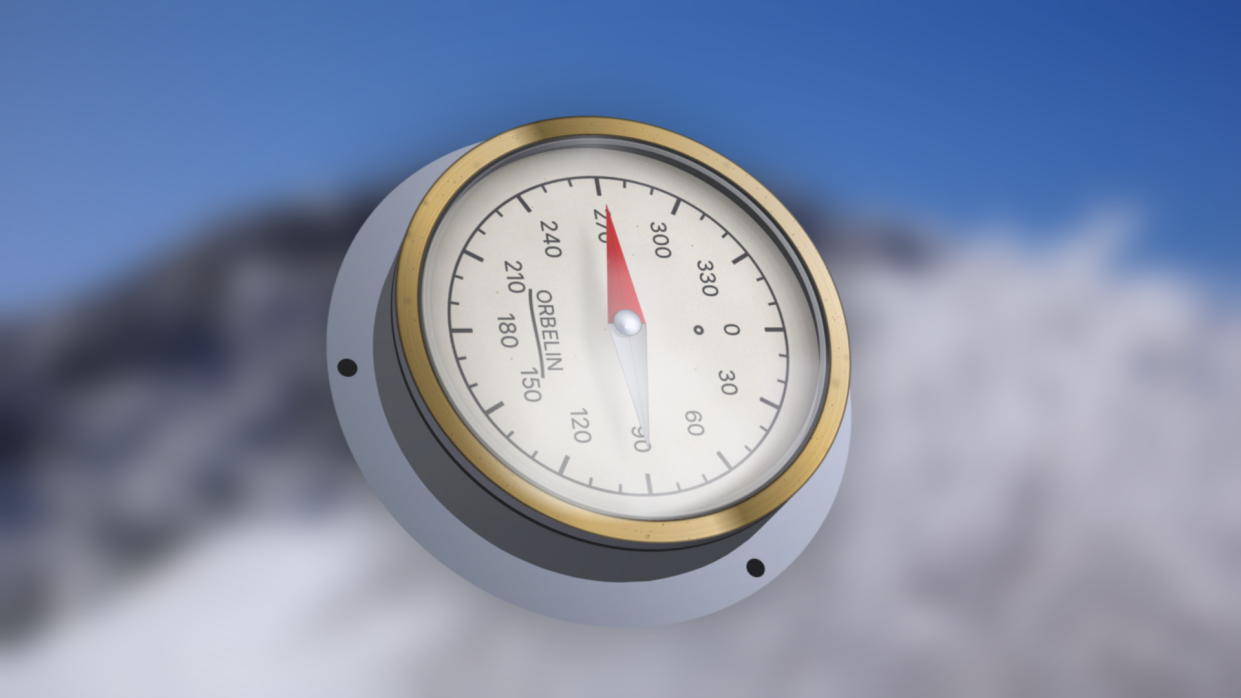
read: 270 °
